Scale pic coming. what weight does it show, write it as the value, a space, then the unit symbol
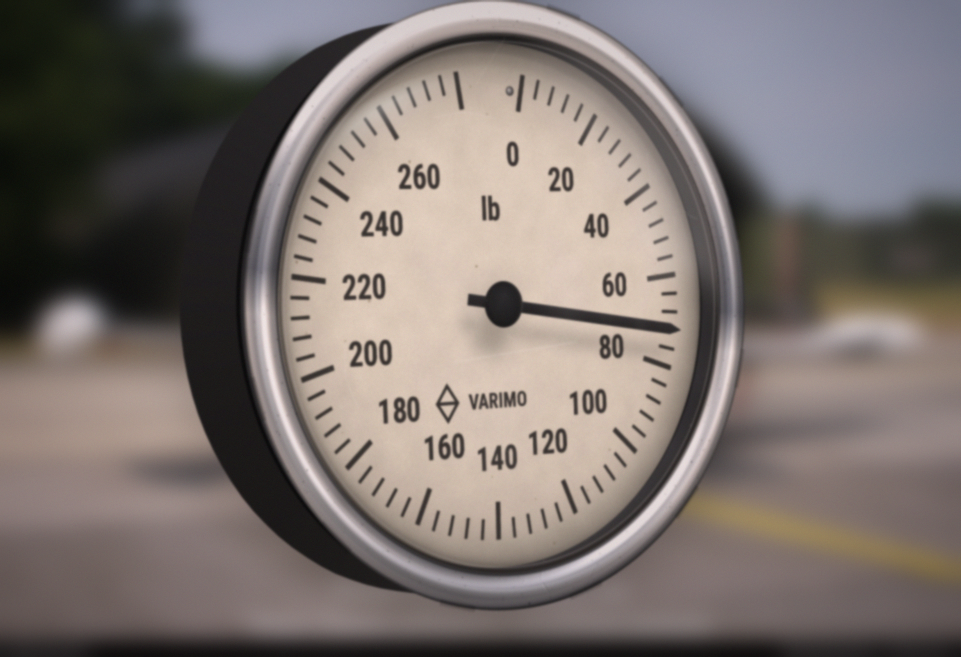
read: 72 lb
